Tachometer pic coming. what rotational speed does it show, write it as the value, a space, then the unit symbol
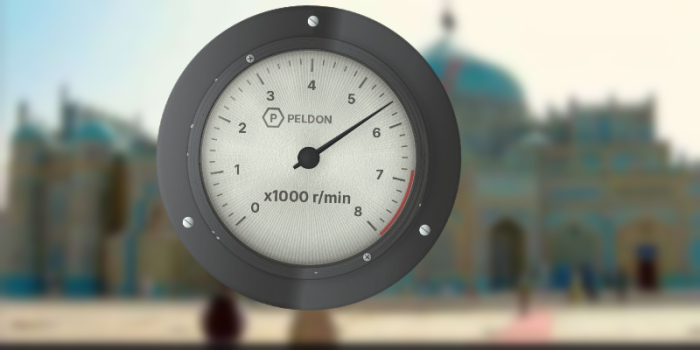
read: 5600 rpm
